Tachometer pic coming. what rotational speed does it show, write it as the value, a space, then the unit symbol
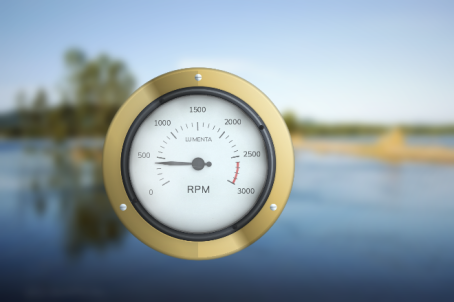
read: 400 rpm
